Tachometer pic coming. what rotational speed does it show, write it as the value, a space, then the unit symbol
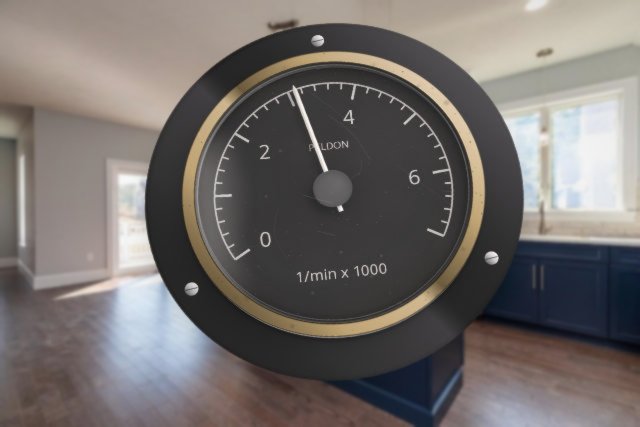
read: 3100 rpm
